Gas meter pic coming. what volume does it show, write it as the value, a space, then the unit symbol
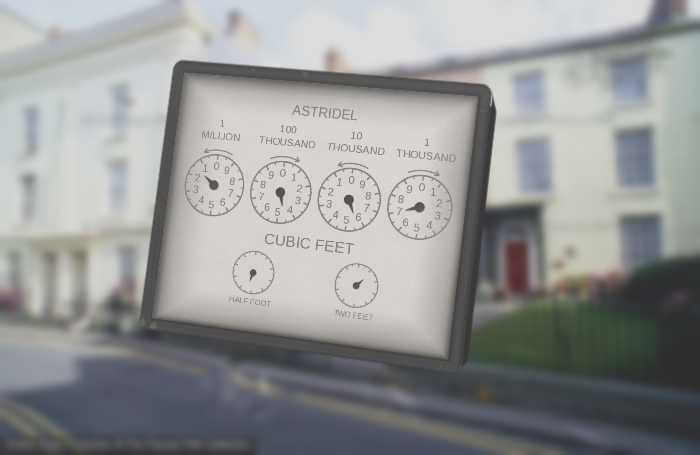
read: 145700 ft³
